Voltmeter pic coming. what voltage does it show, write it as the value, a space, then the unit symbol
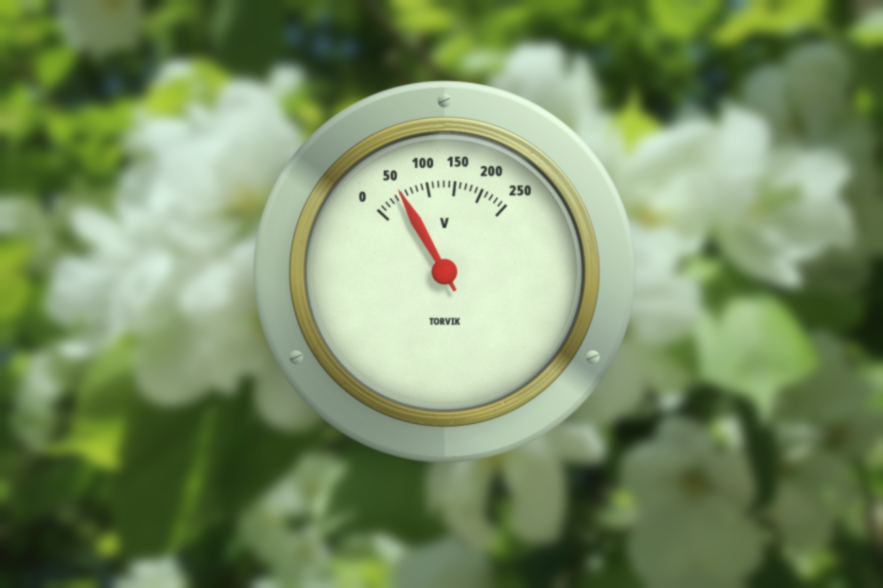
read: 50 V
